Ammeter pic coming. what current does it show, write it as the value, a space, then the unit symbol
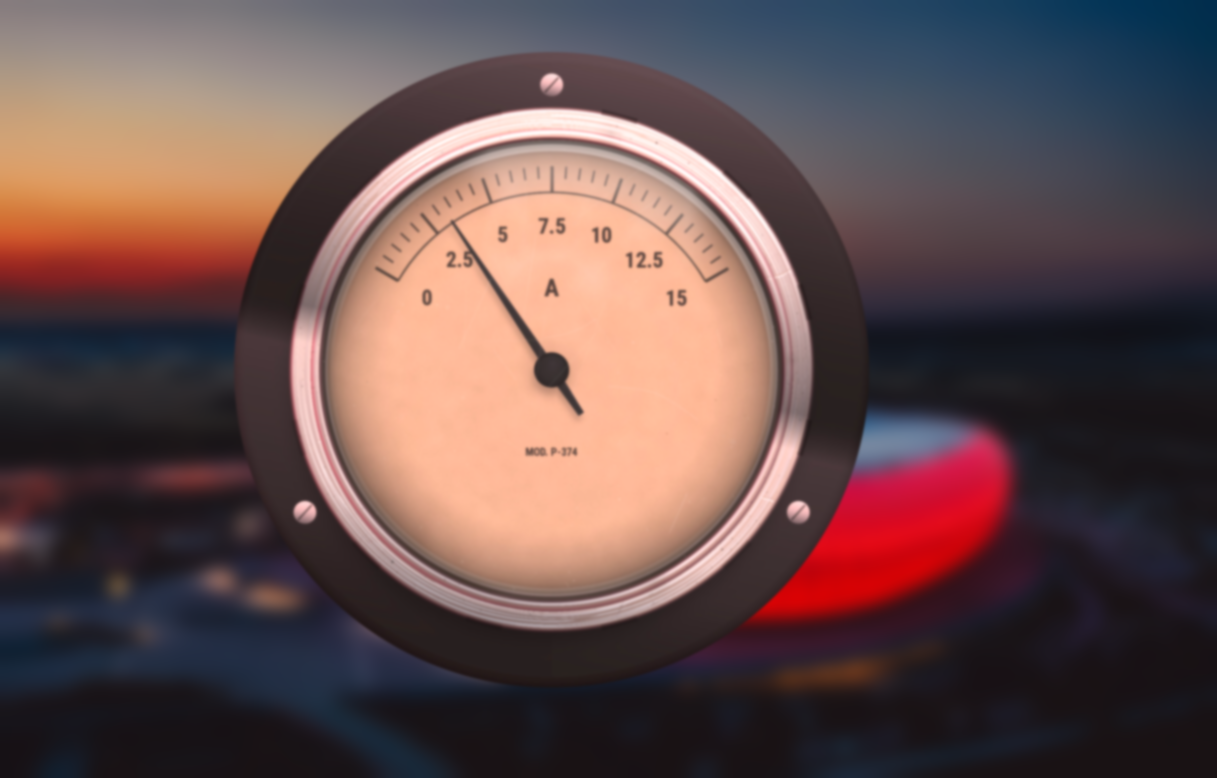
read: 3.25 A
